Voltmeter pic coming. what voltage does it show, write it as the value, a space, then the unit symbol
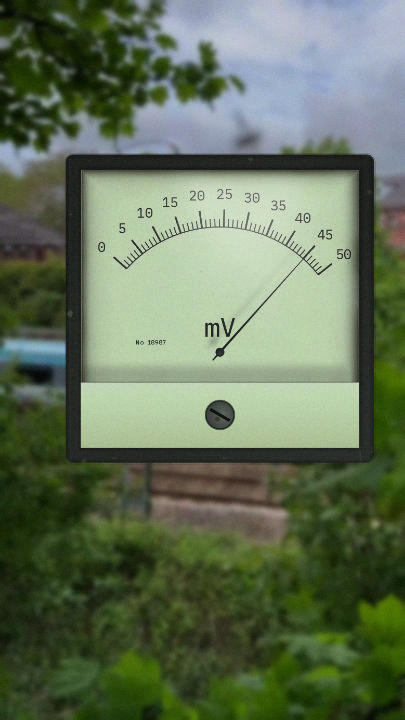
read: 45 mV
